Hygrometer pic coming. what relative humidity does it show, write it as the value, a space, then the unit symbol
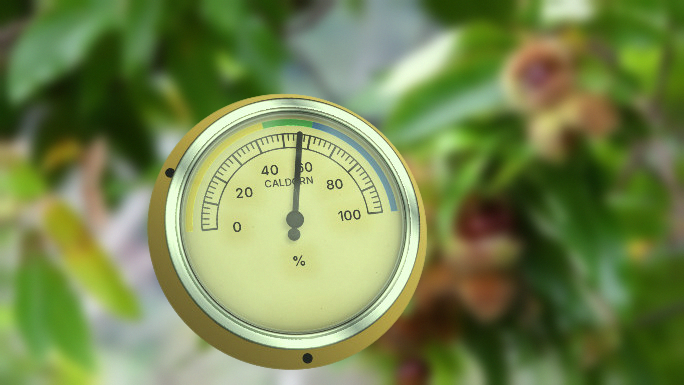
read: 56 %
